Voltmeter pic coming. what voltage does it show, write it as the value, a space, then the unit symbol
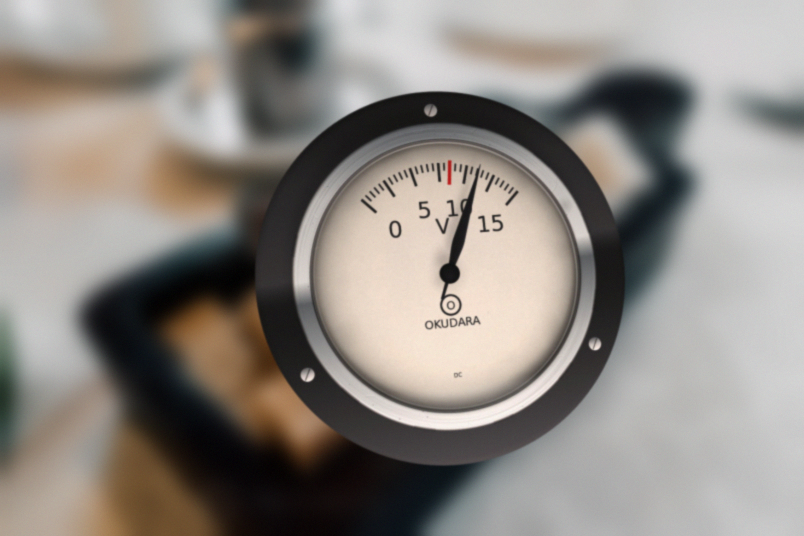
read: 11 V
